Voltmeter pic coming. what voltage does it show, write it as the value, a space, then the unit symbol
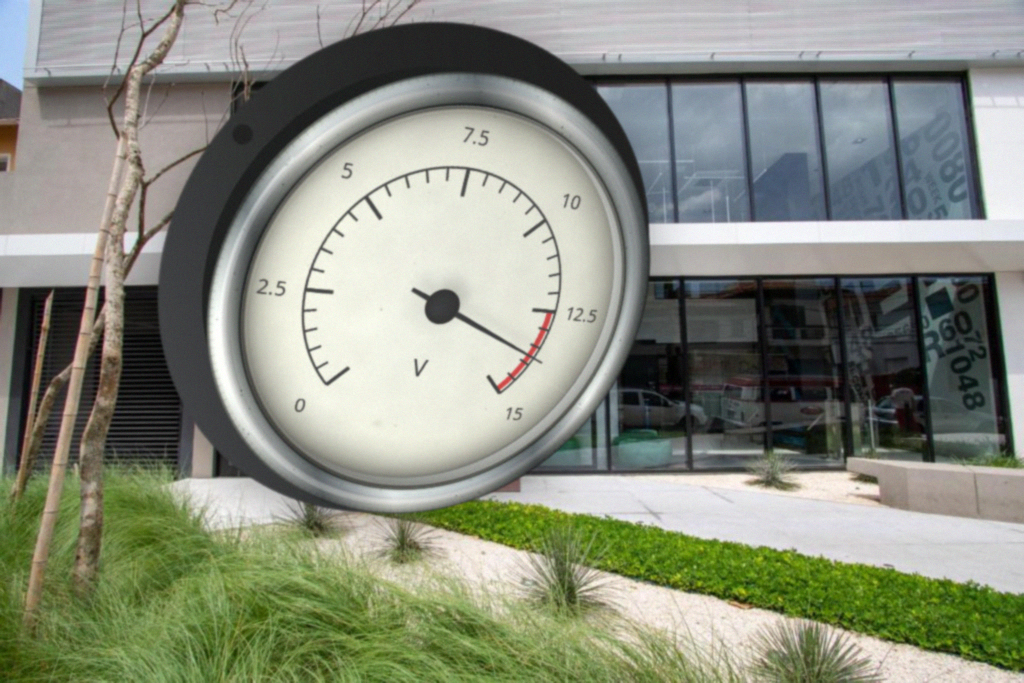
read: 13.75 V
